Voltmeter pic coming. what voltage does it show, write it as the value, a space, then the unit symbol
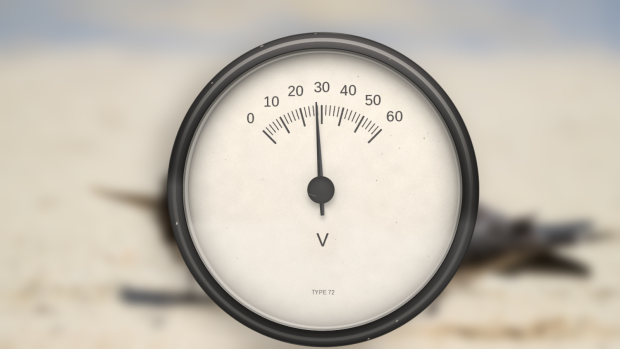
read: 28 V
